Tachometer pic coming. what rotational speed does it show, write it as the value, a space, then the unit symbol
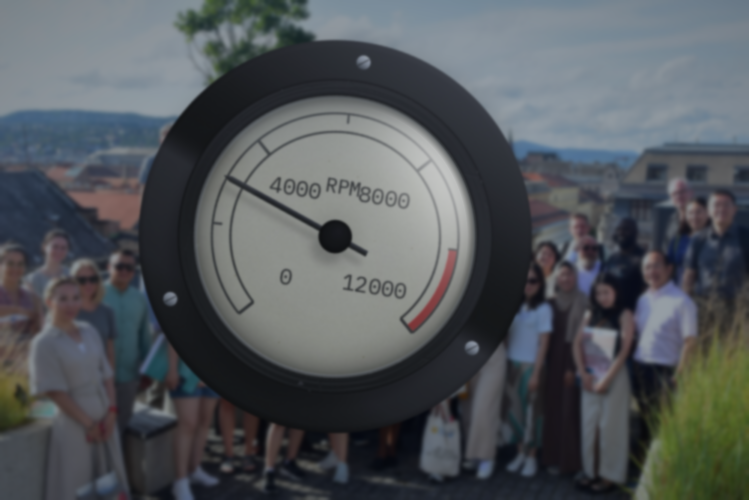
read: 3000 rpm
